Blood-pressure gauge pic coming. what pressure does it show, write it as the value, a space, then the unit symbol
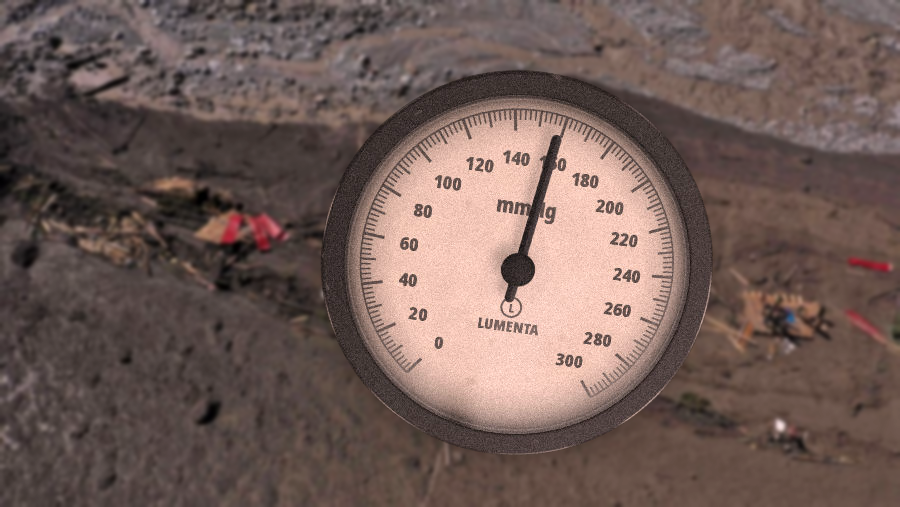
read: 158 mmHg
